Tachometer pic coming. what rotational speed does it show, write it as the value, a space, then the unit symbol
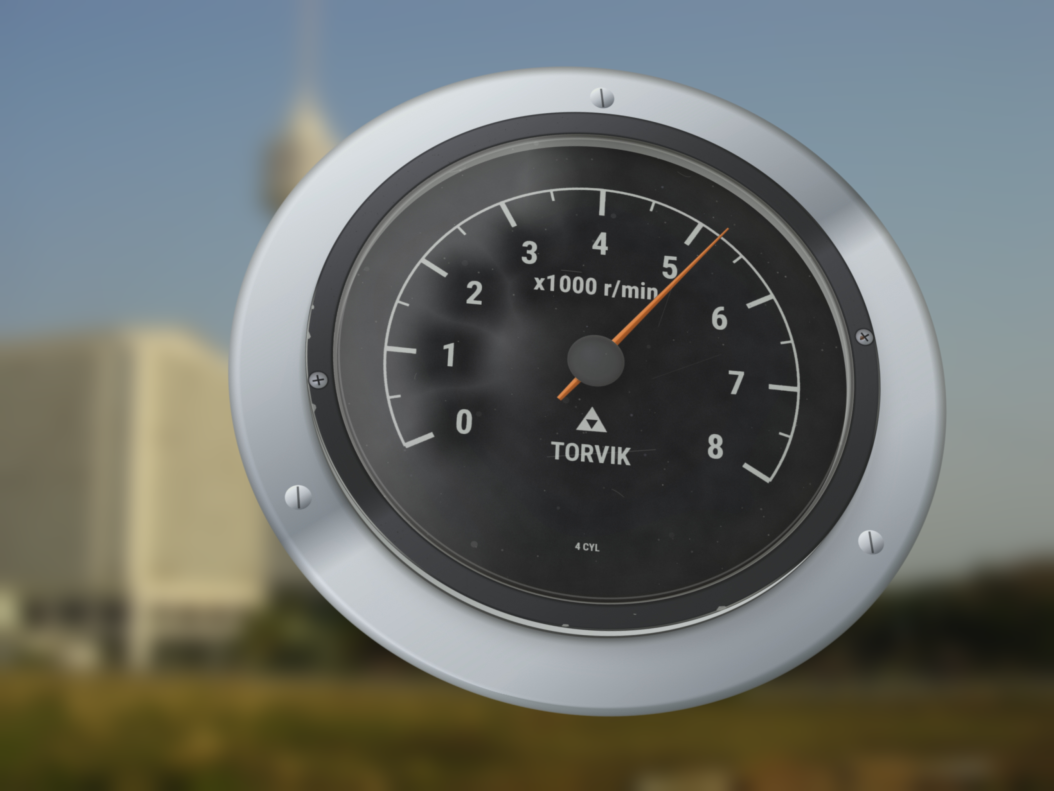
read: 5250 rpm
